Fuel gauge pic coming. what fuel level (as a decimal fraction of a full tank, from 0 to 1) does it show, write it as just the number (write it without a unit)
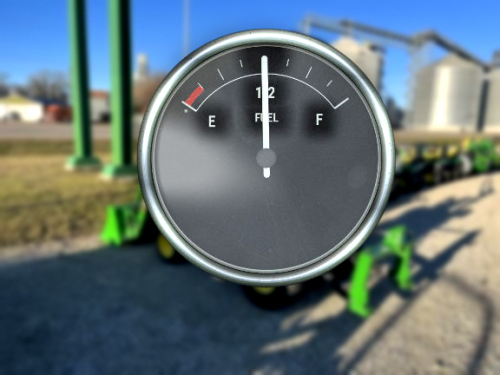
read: 0.5
